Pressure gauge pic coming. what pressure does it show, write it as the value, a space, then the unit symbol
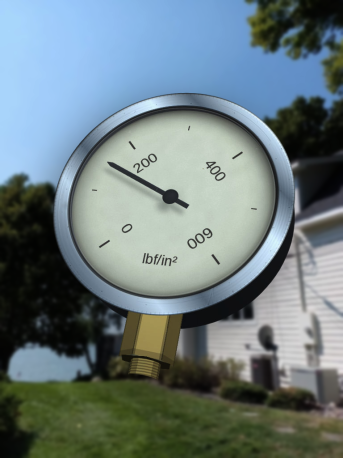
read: 150 psi
